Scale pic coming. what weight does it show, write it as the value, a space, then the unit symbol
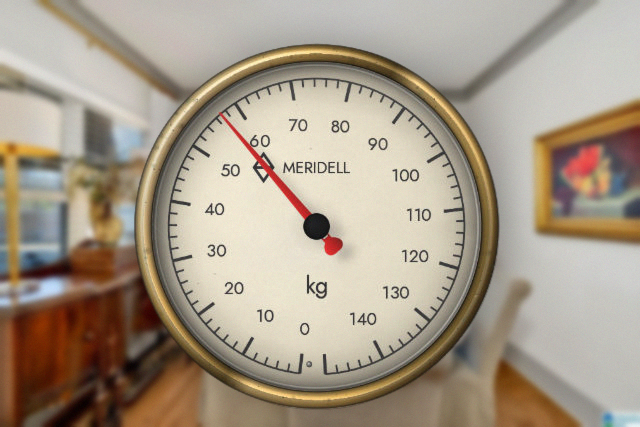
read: 57 kg
